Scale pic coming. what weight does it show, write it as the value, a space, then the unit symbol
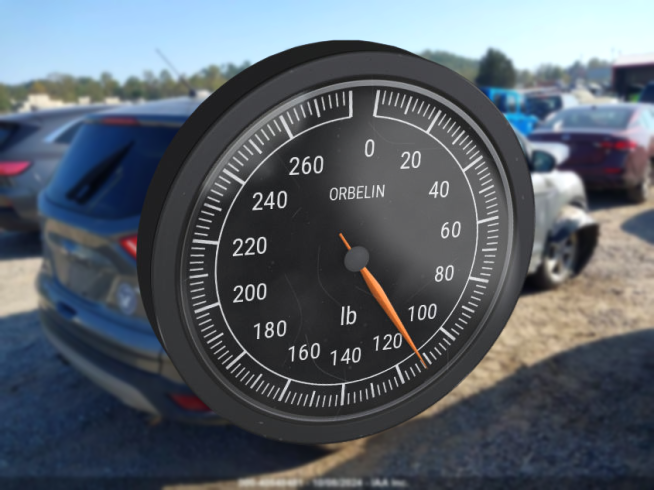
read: 112 lb
